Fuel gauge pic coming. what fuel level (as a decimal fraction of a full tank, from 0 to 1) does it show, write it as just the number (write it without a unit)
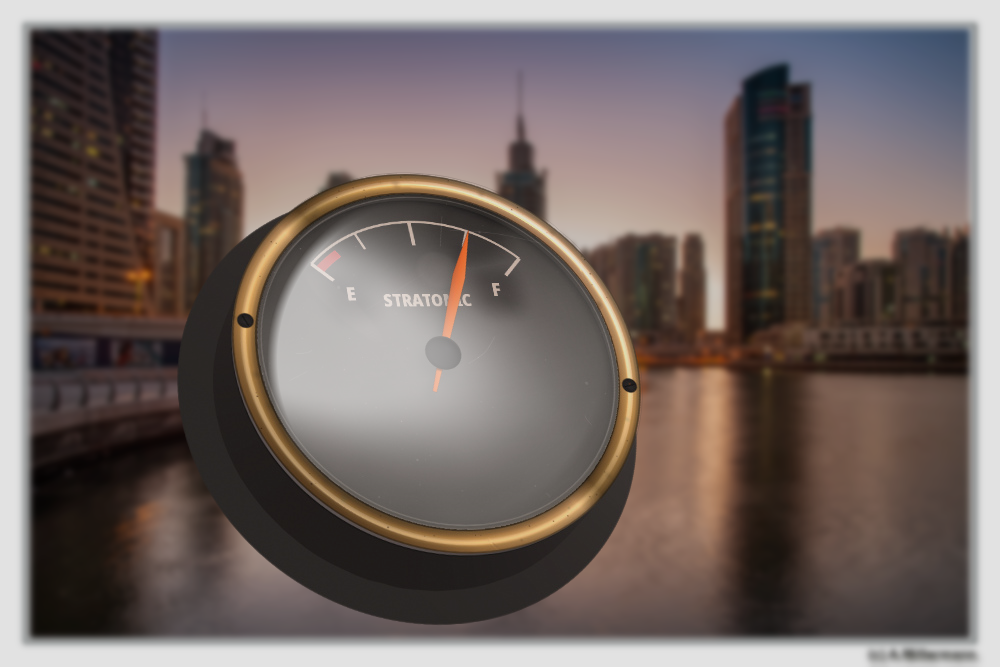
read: 0.75
